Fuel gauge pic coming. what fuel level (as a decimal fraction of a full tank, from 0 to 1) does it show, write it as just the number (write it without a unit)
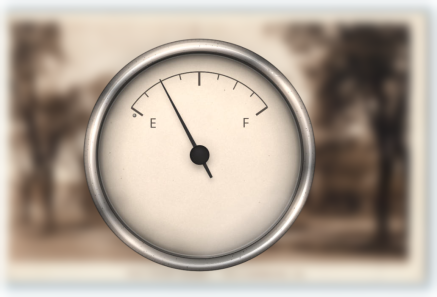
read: 0.25
